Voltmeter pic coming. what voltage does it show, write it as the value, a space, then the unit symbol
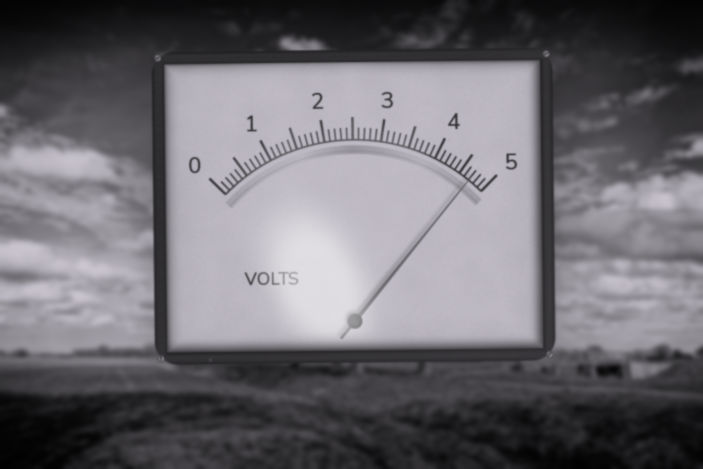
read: 4.7 V
